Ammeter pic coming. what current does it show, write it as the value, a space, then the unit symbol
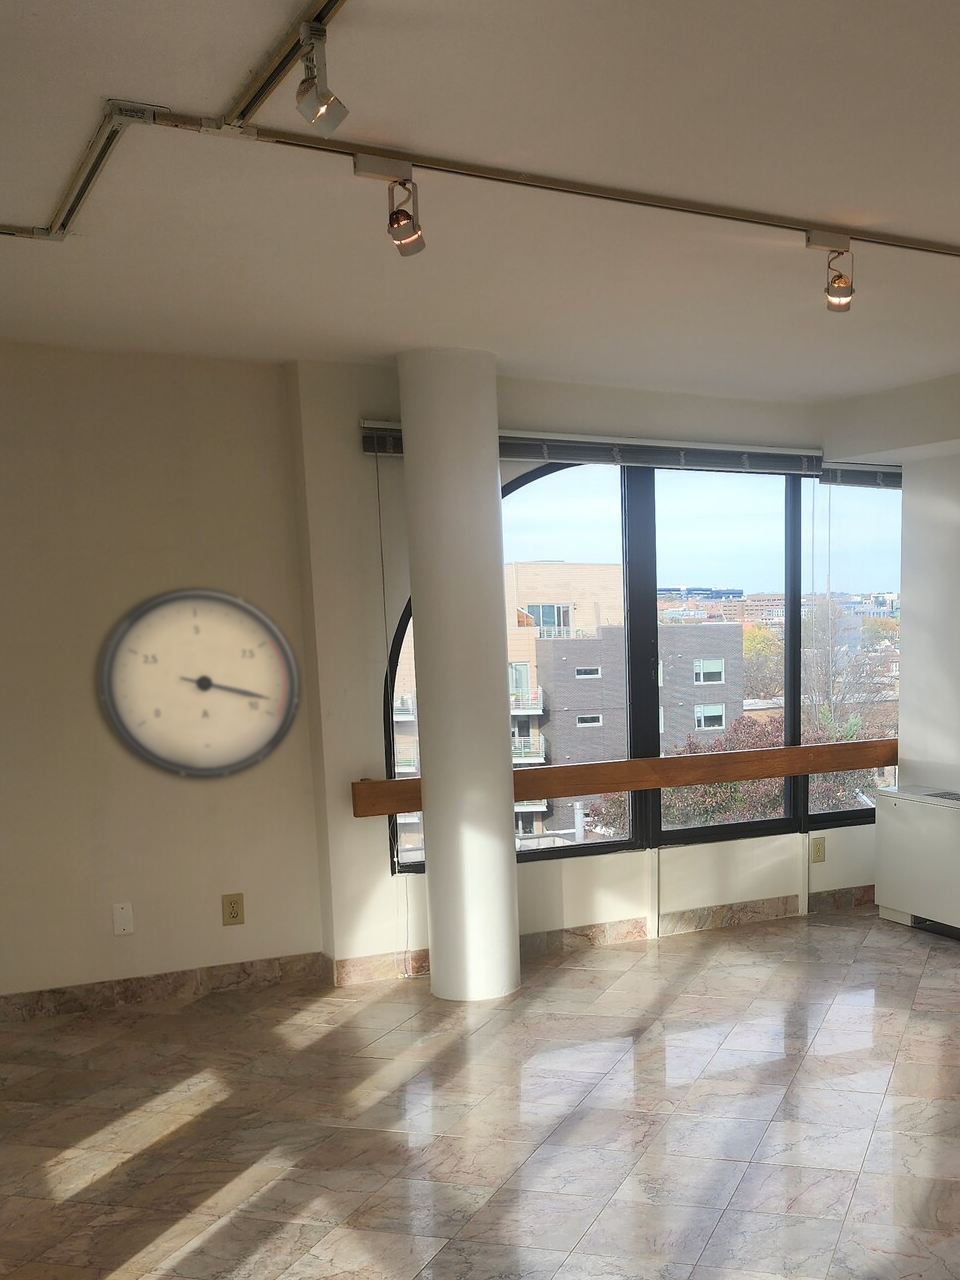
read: 9.5 A
